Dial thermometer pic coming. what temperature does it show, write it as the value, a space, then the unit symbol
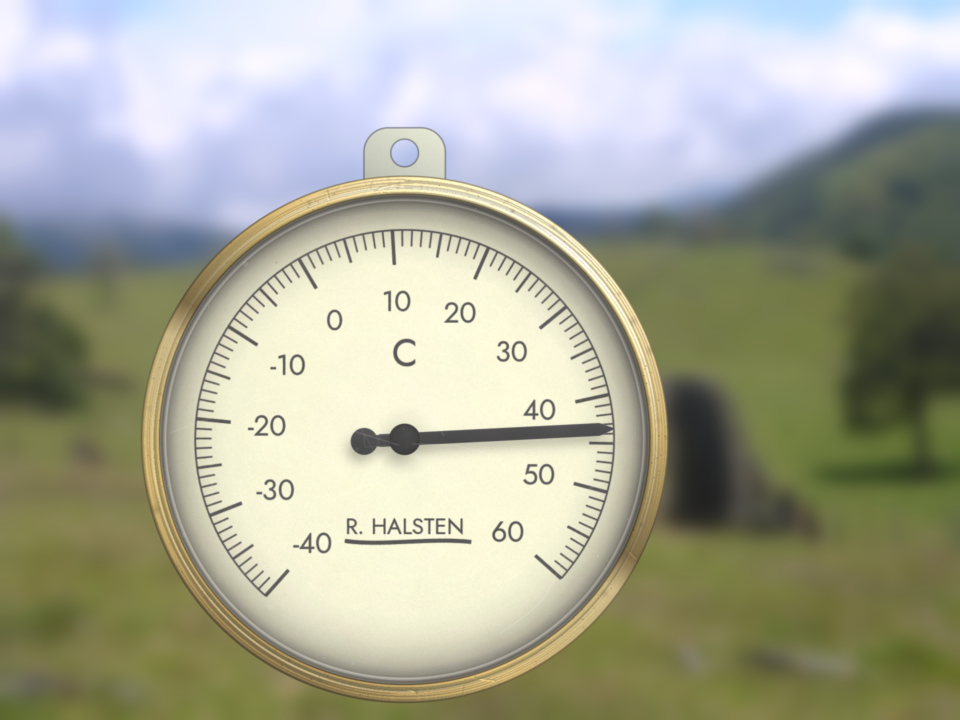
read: 43.5 °C
